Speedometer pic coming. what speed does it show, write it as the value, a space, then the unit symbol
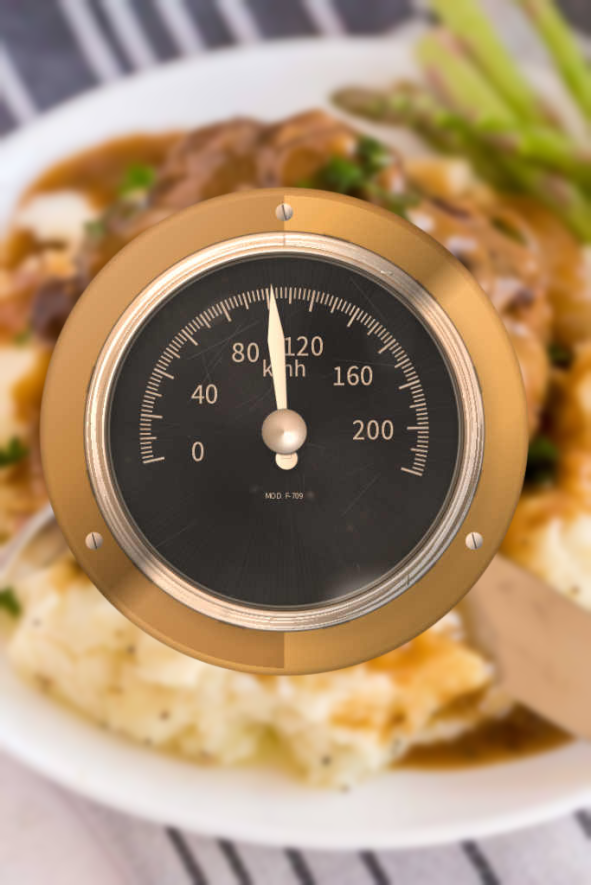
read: 102 km/h
